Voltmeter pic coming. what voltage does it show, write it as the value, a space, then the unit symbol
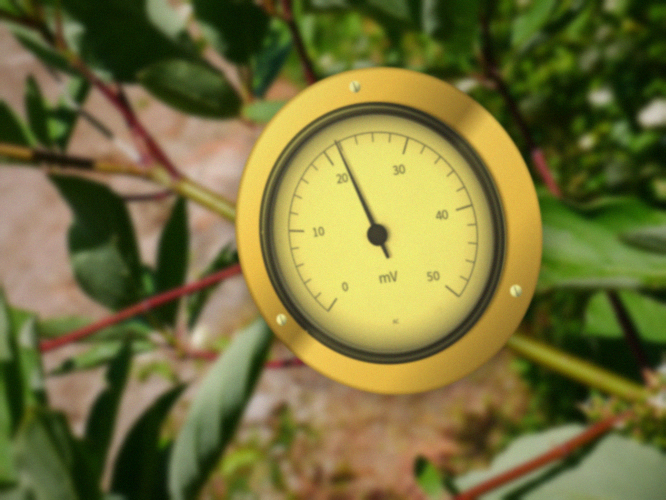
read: 22 mV
